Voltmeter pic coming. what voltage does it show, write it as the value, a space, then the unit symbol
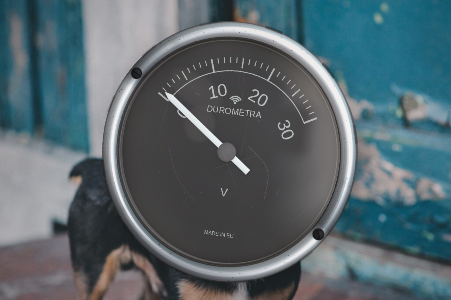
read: 1 V
